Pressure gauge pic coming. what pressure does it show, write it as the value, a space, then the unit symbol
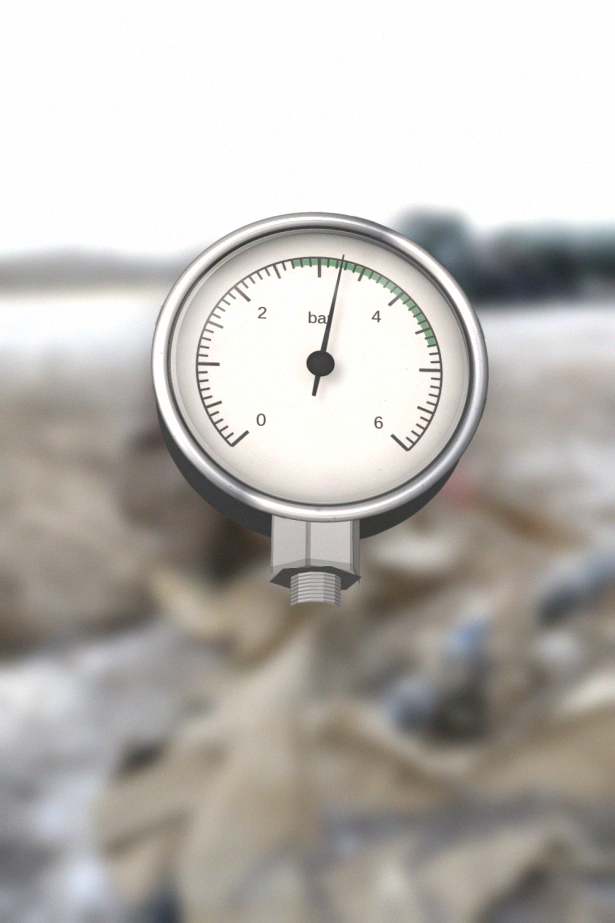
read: 3.25 bar
